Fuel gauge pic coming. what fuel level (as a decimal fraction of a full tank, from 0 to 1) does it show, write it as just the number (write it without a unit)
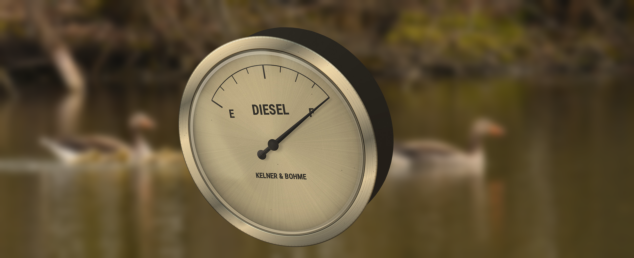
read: 1
